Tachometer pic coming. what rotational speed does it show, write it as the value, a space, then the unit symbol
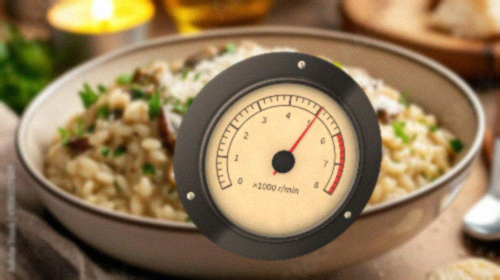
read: 5000 rpm
